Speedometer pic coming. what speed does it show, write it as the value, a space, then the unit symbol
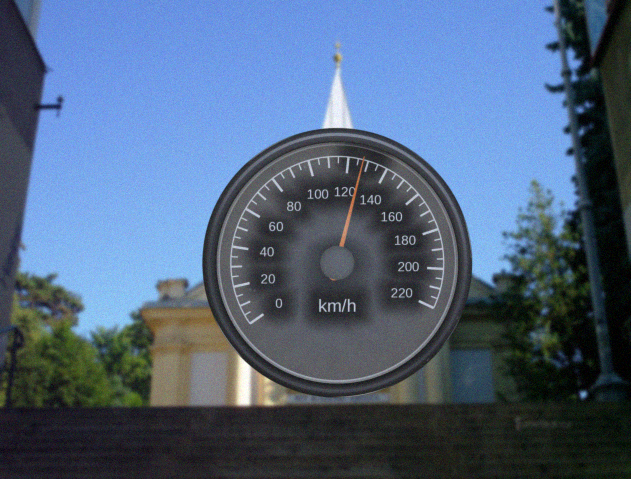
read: 127.5 km/h
